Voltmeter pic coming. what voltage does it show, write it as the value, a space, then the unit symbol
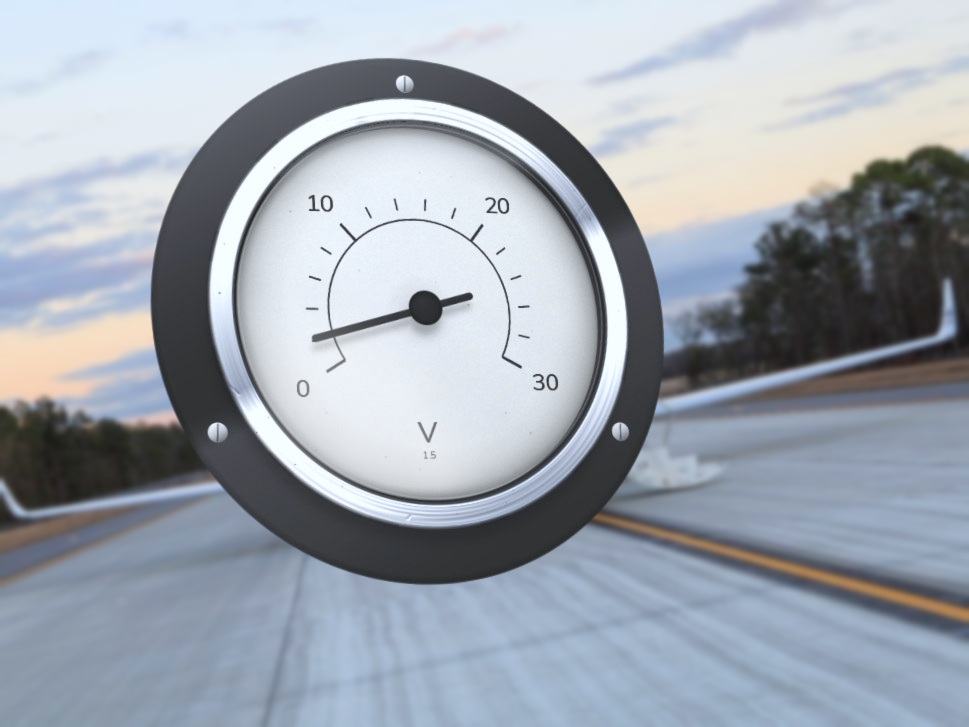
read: 2 V
